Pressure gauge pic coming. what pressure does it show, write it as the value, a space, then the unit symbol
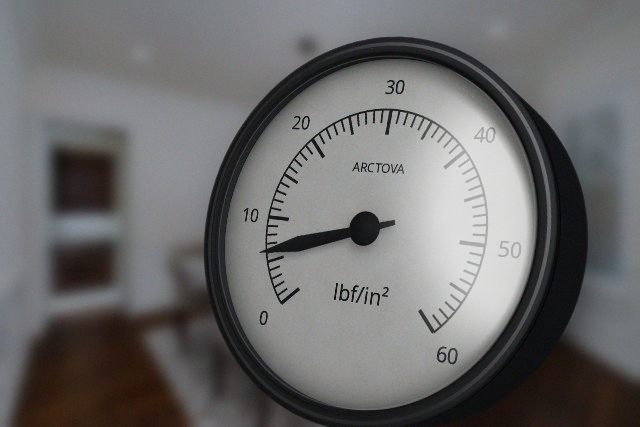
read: 6 psi
